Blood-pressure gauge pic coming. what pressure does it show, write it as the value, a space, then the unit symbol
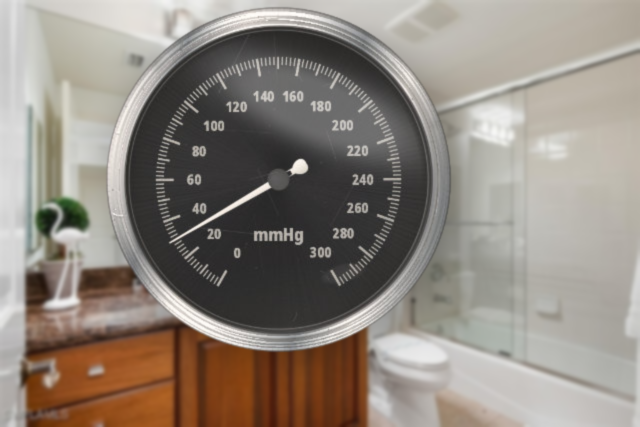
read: 30 mmHg
